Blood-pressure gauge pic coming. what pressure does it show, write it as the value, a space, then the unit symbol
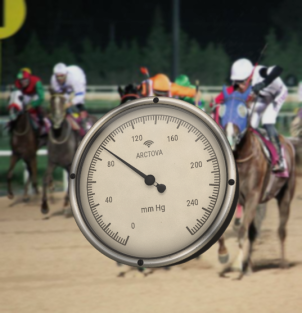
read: 90 mmHg
